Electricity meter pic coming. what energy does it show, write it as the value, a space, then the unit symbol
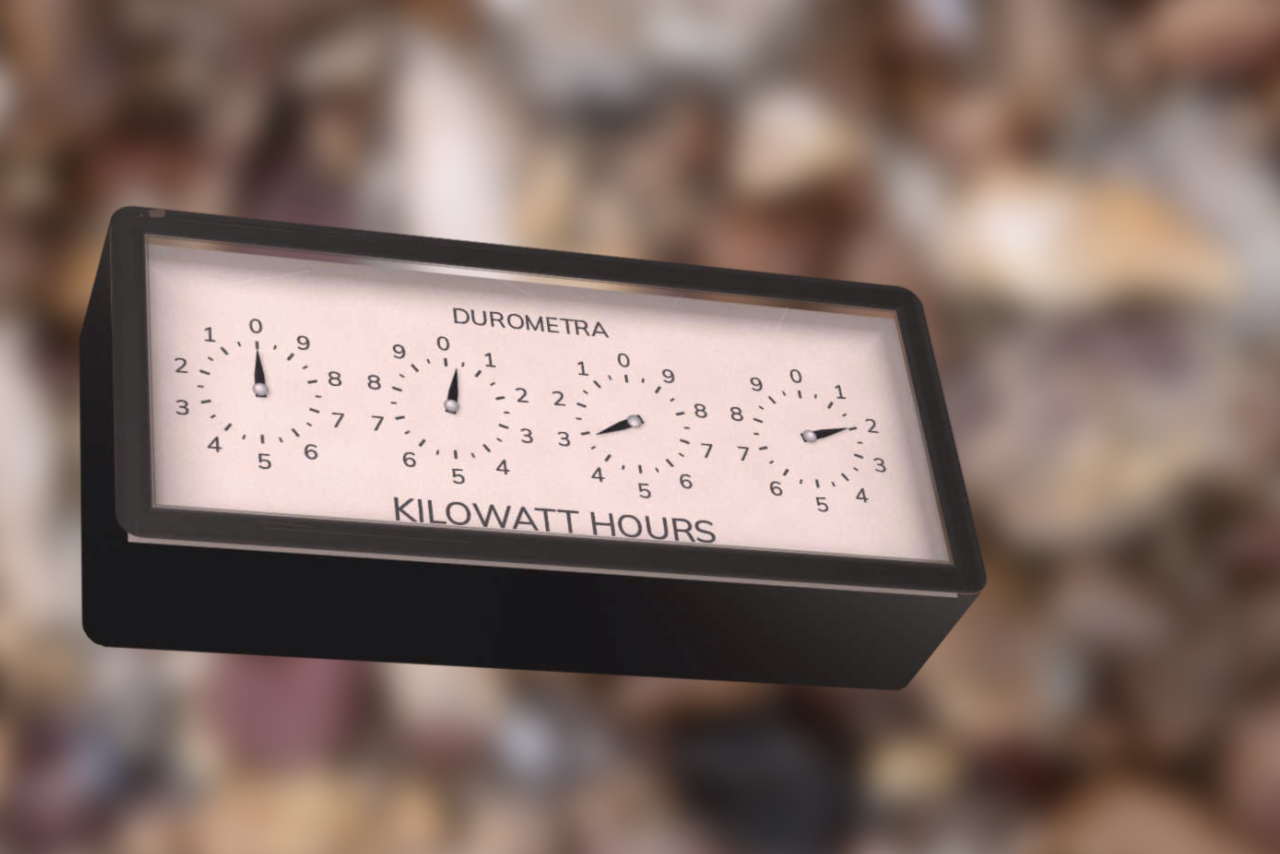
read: 32 kWh
